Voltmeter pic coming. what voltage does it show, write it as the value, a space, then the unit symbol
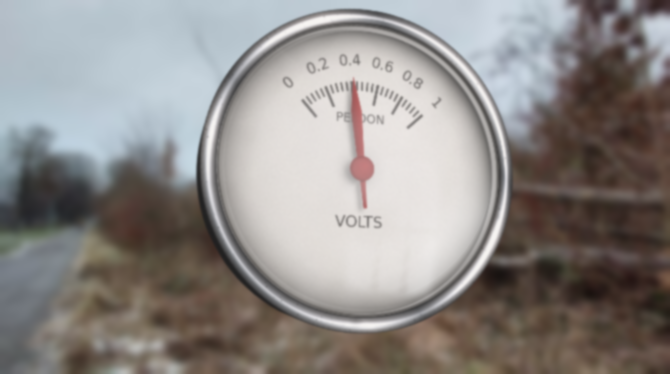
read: 0.4 V
